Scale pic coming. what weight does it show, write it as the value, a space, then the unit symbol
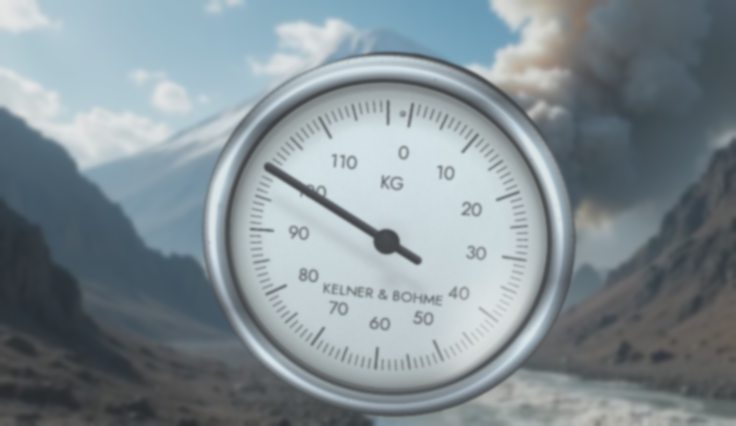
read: 100 kg
